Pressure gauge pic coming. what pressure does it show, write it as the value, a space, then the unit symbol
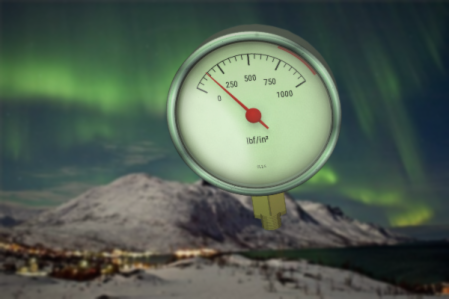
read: 150 psi
